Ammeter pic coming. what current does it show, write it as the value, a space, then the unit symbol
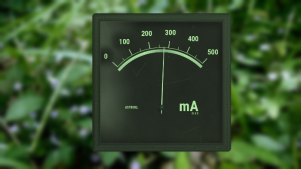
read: 275 mA
